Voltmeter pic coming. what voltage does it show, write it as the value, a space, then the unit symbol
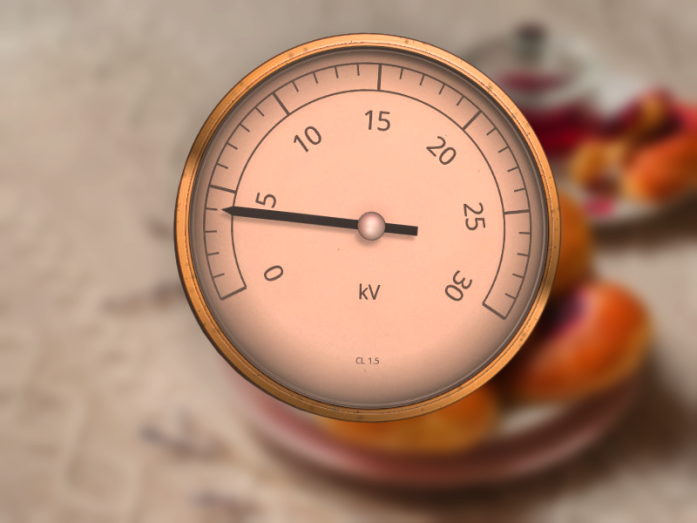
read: 4 kV
